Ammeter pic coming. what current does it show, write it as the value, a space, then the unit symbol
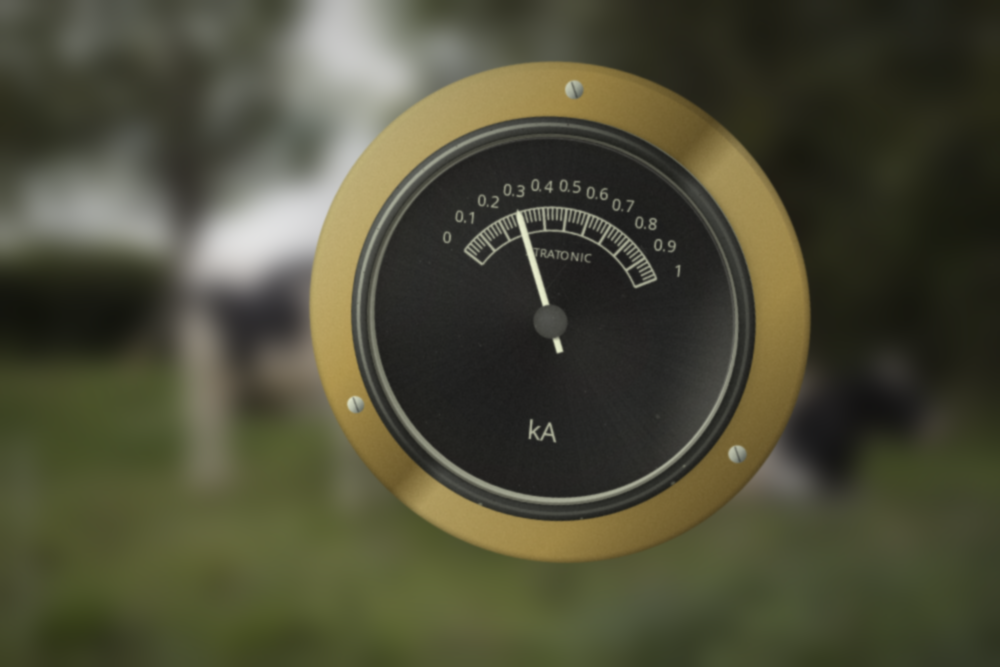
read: 0.3 kA
